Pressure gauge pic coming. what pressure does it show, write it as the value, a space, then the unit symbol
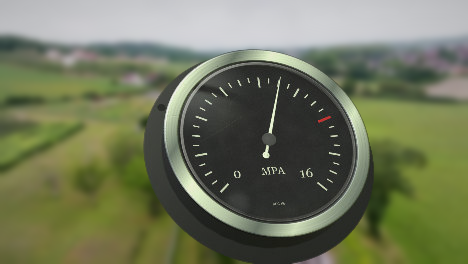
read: 9 MPa
